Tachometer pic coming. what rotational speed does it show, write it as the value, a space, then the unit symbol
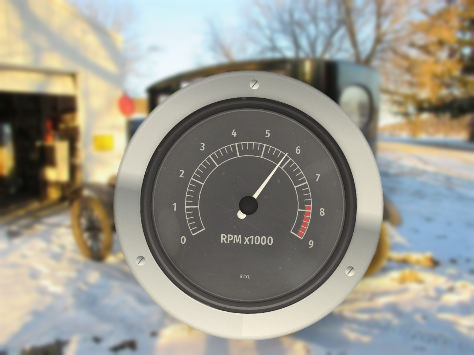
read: 5800 rpm
